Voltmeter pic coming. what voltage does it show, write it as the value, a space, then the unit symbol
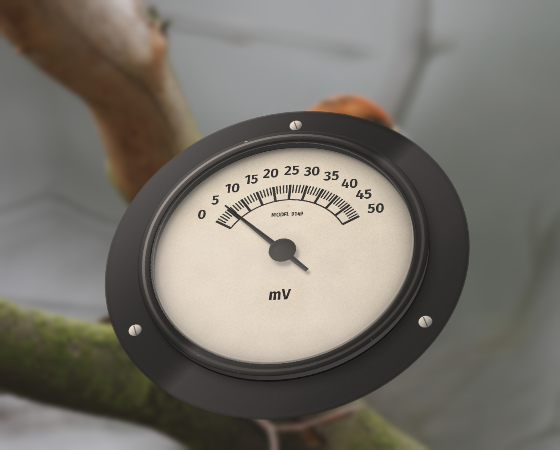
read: 5 mV
